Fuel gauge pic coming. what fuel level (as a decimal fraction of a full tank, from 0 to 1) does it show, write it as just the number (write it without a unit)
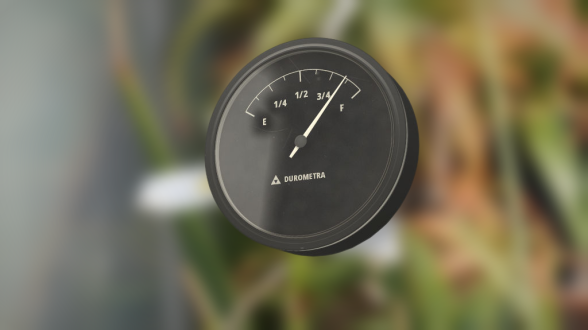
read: 0.875
